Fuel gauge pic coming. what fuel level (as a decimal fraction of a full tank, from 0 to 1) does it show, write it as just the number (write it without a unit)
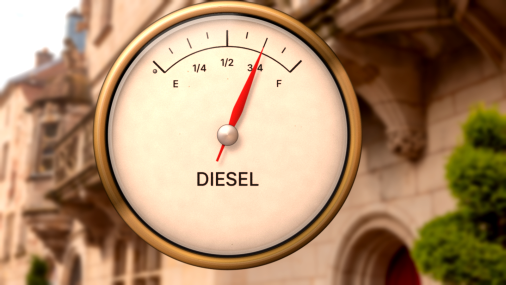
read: 0.75
